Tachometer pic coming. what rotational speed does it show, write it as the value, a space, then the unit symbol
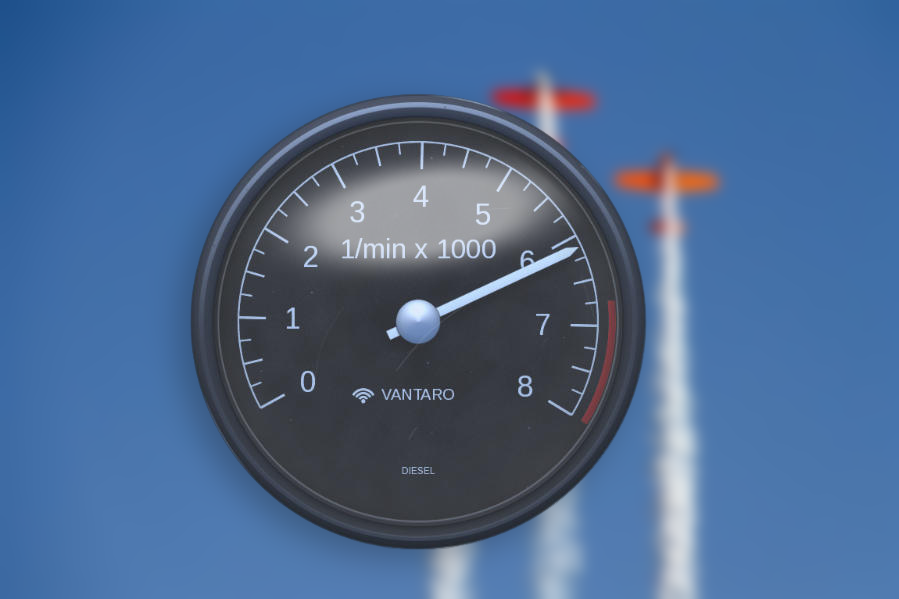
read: 6125 rpm
